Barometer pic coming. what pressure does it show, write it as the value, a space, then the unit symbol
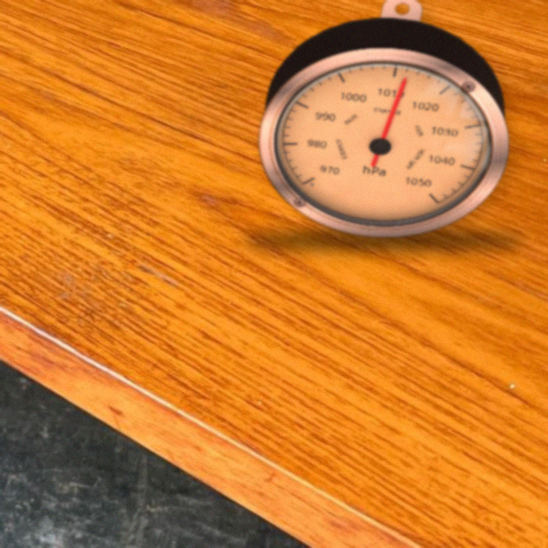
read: 1012 hPa
